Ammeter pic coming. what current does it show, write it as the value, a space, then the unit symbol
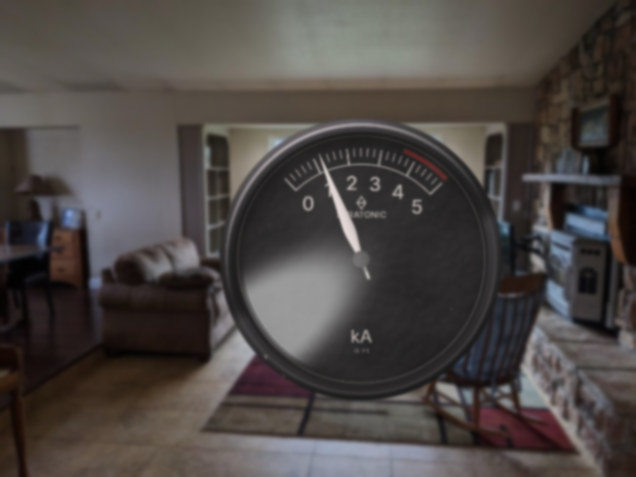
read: 1.2 kA
